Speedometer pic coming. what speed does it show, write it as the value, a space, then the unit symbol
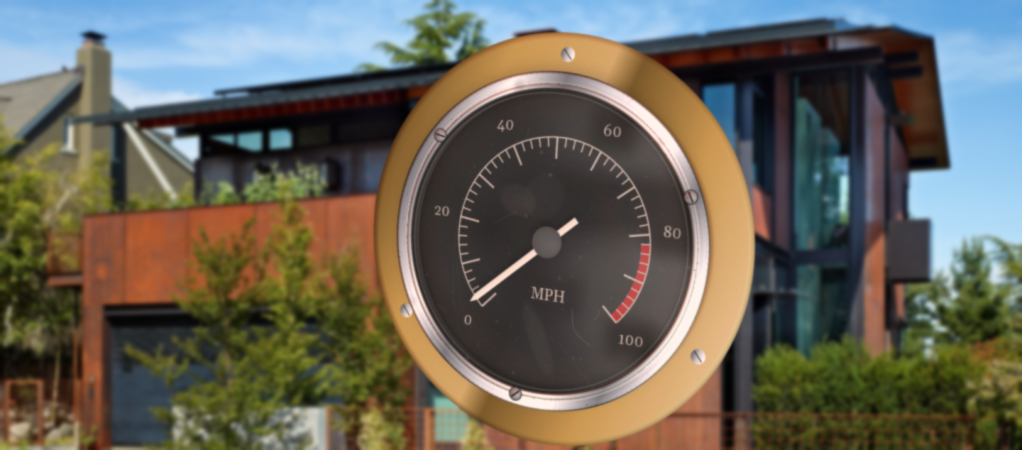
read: 2 mph
